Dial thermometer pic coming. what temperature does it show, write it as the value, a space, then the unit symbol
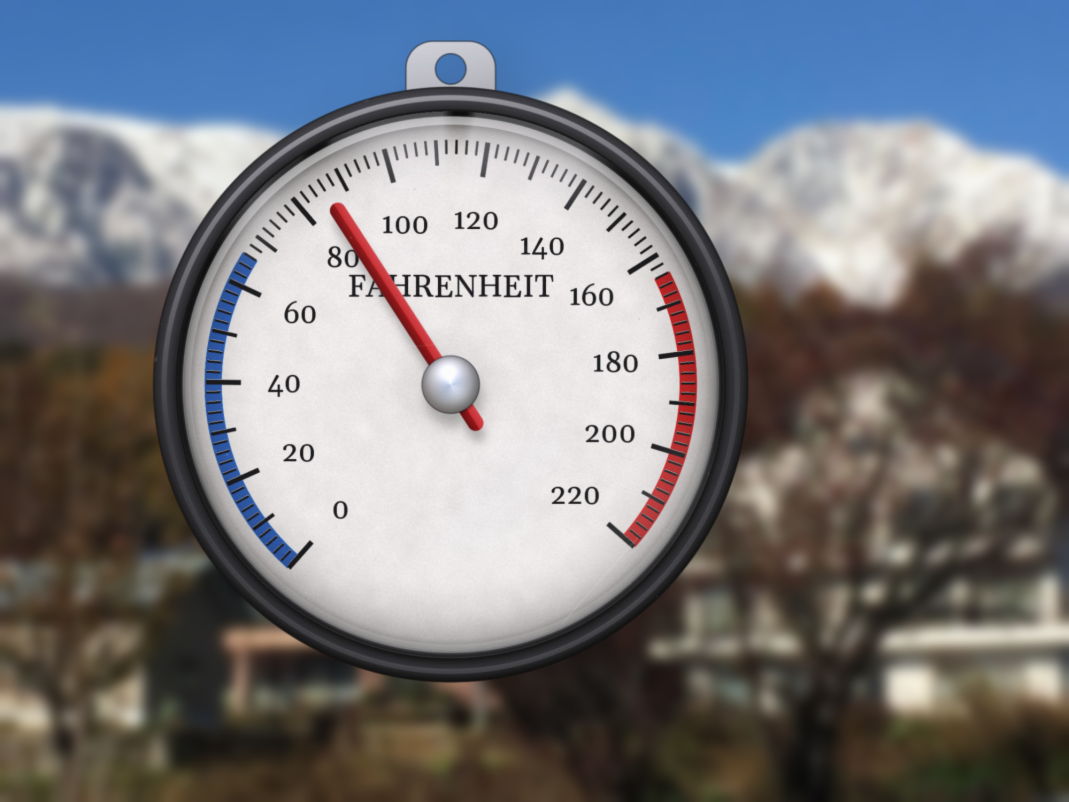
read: 86 °F
